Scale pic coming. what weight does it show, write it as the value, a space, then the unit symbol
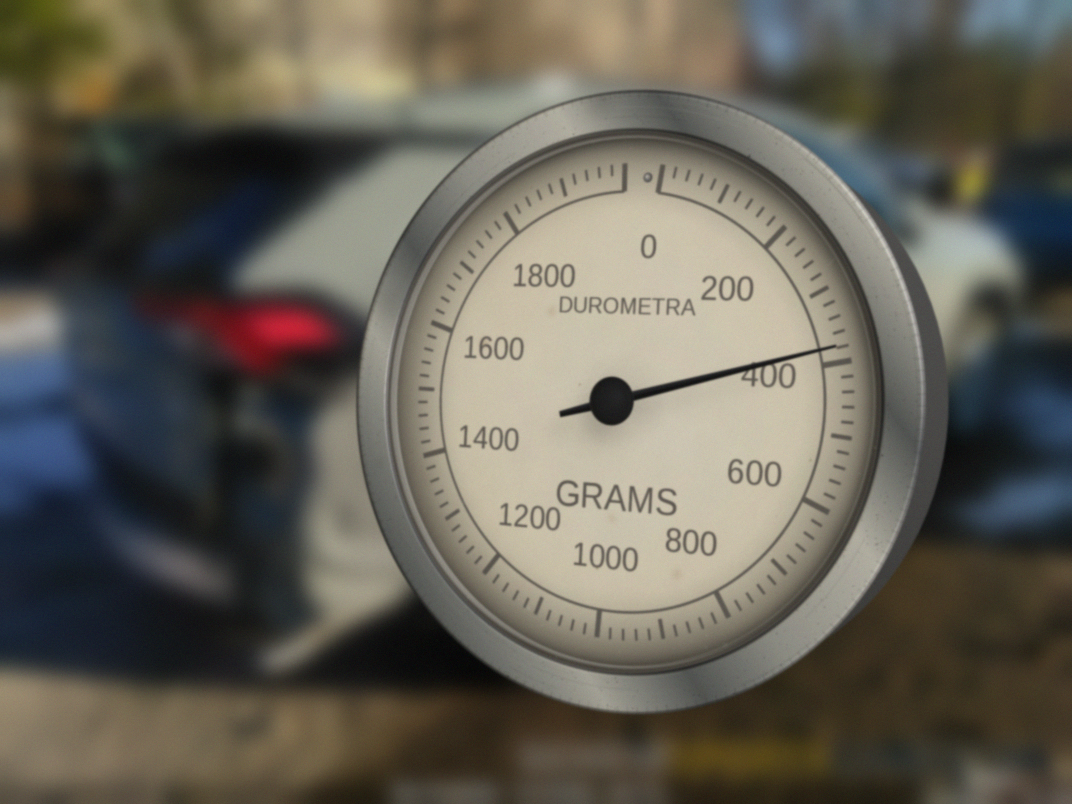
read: 380 g
